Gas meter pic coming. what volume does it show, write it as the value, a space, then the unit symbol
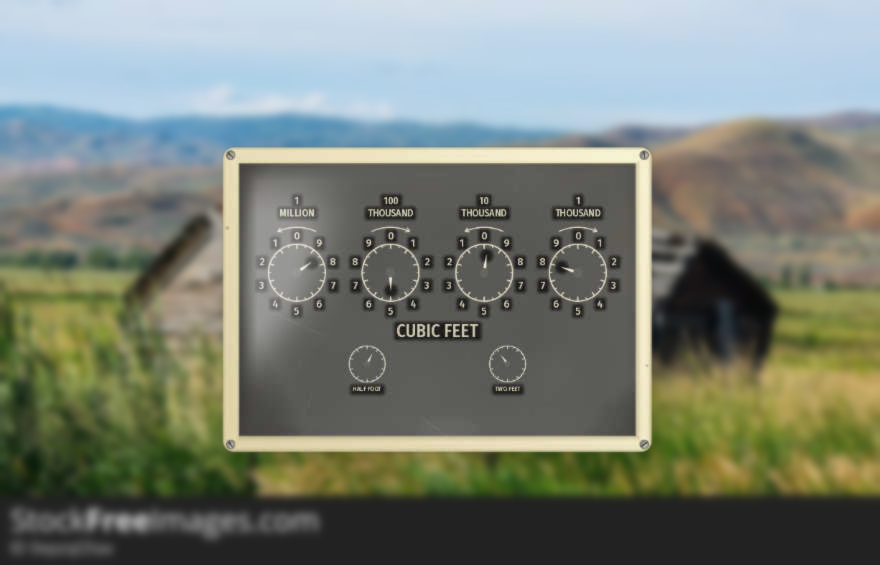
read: 849800 ft³
